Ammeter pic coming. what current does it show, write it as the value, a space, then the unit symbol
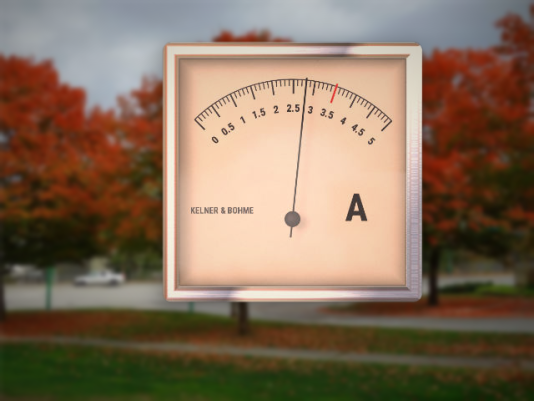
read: 2.8 A
